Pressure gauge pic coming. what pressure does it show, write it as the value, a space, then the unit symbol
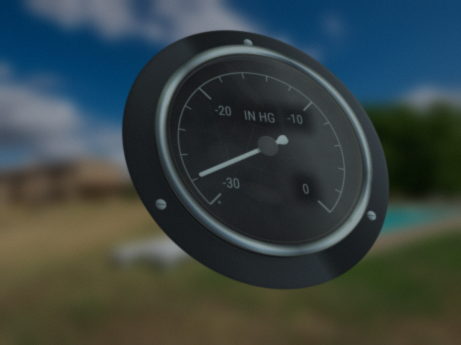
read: -28 inHg
